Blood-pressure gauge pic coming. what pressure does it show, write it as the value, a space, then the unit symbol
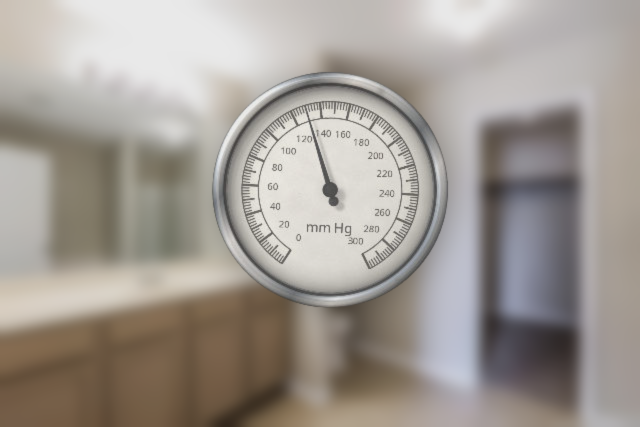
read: 130 mmHg
